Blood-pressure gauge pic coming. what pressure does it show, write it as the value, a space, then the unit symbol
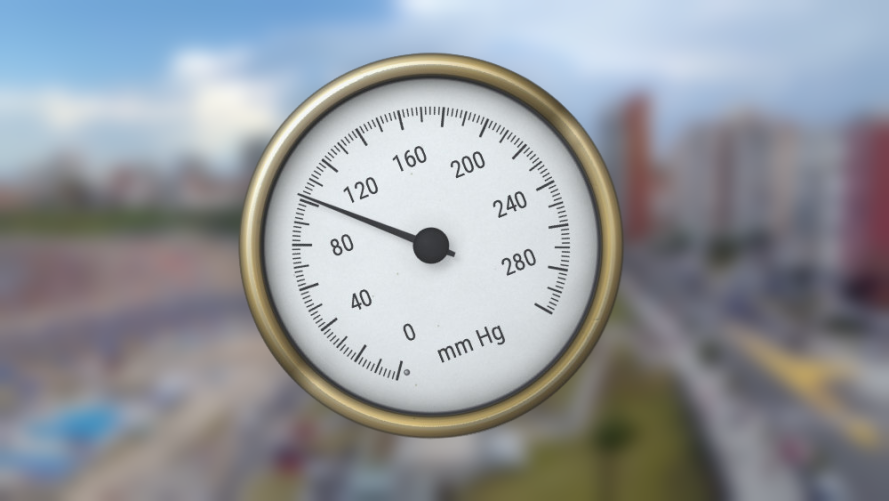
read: 102 mmHg
